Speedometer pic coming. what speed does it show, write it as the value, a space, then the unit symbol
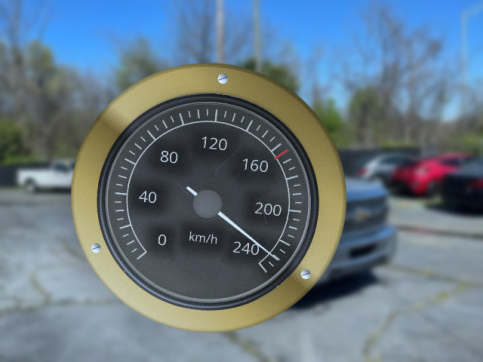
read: 230 km/h
